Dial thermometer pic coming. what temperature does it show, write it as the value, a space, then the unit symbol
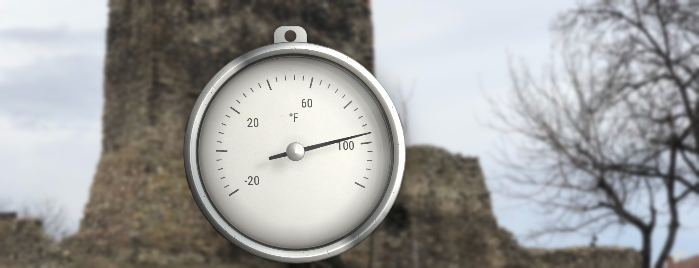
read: 96 °F
